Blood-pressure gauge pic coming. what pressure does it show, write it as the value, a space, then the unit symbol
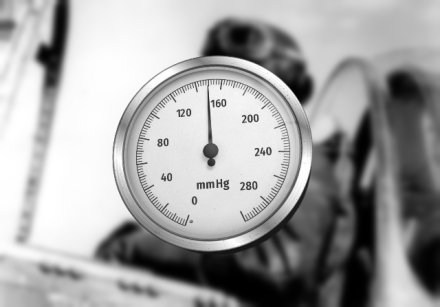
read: 150 mmHg
